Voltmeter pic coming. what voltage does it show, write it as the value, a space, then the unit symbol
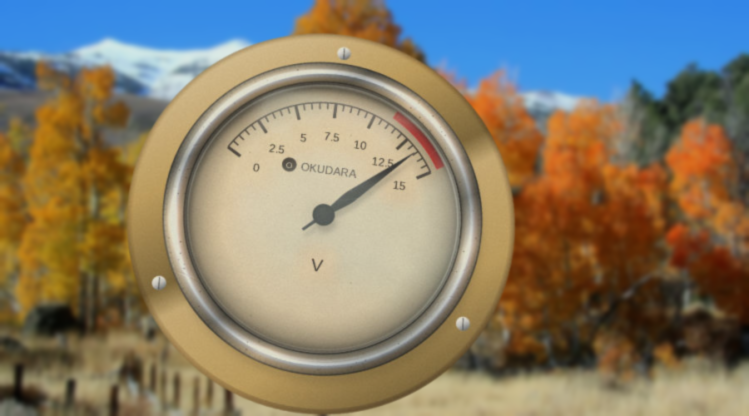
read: 13.5 V
